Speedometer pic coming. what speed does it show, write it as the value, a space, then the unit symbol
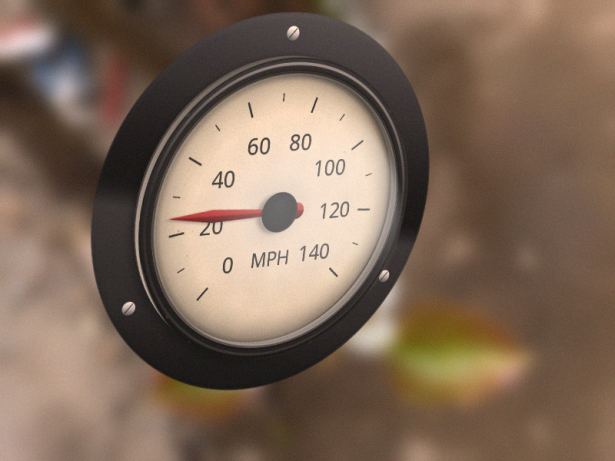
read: 25 mph
